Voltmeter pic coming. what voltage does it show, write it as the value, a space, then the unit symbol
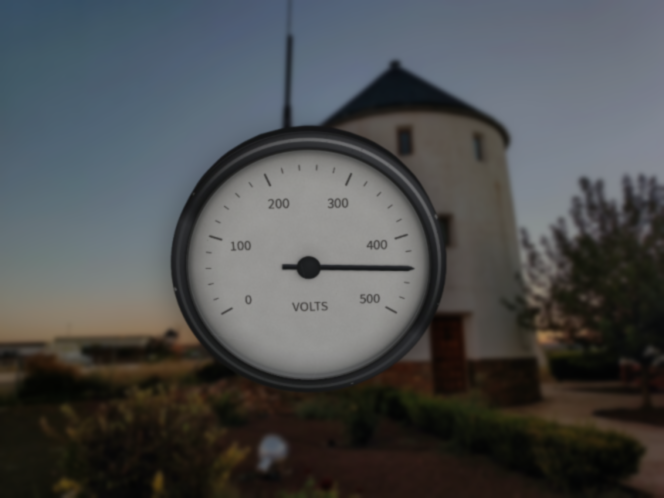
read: 440 V
